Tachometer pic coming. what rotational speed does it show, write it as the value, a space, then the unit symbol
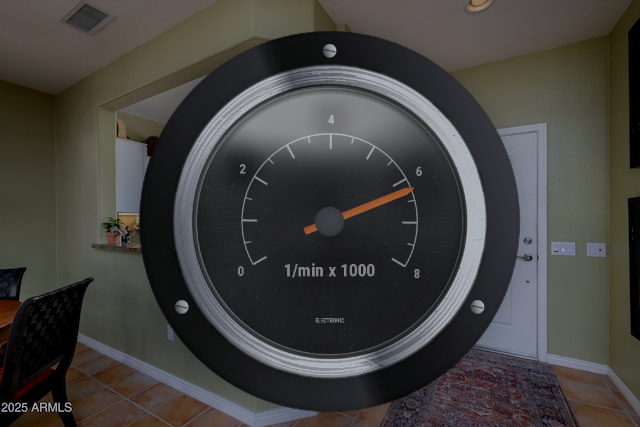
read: 6250 rpm
